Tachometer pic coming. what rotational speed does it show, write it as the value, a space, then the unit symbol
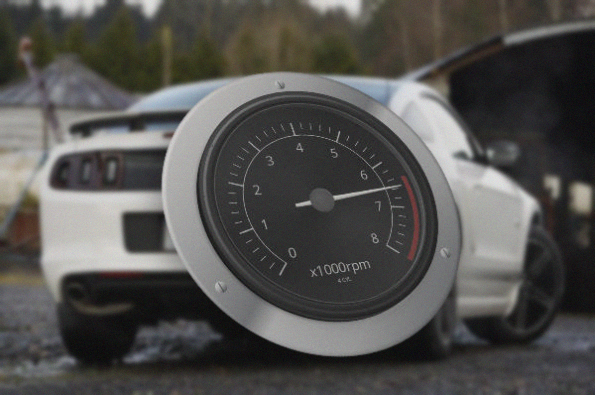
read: 6600 rpm
